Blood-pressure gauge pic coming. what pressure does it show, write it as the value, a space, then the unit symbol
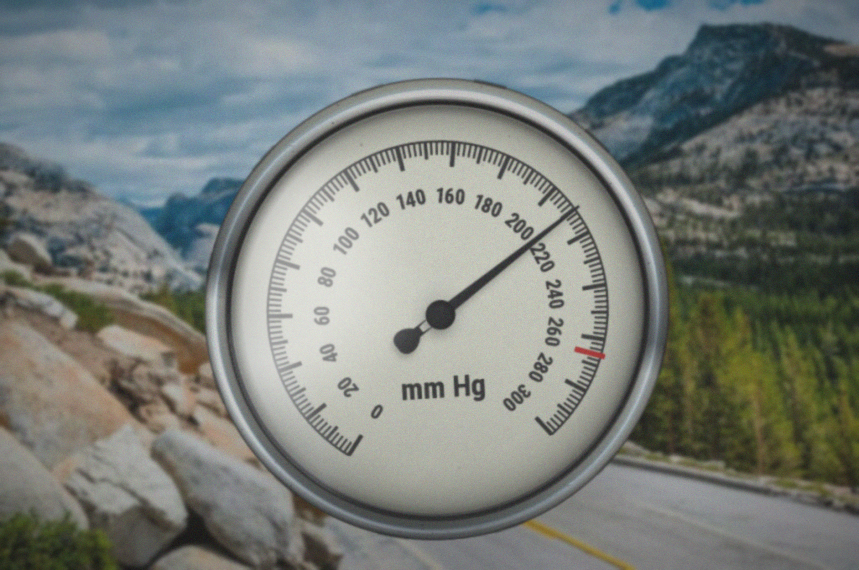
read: 210 mmHg
